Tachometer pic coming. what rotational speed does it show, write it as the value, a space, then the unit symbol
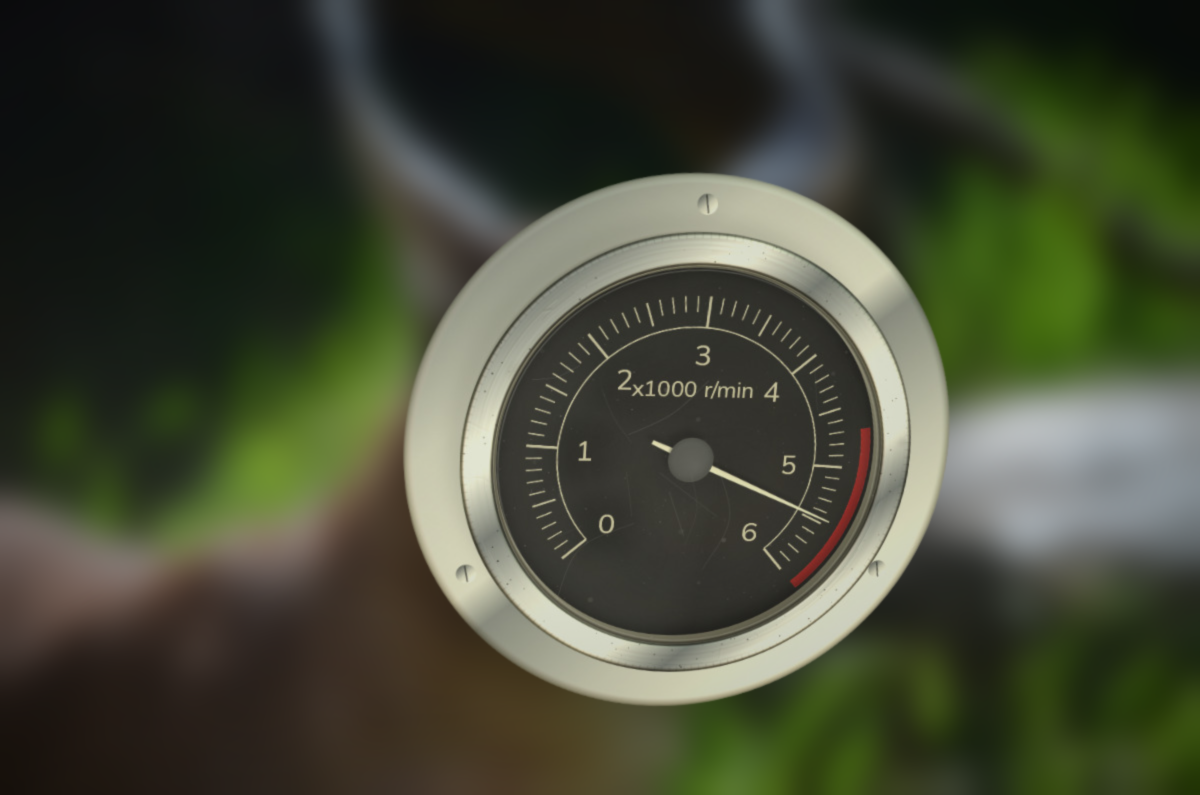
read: 5450 rpm
